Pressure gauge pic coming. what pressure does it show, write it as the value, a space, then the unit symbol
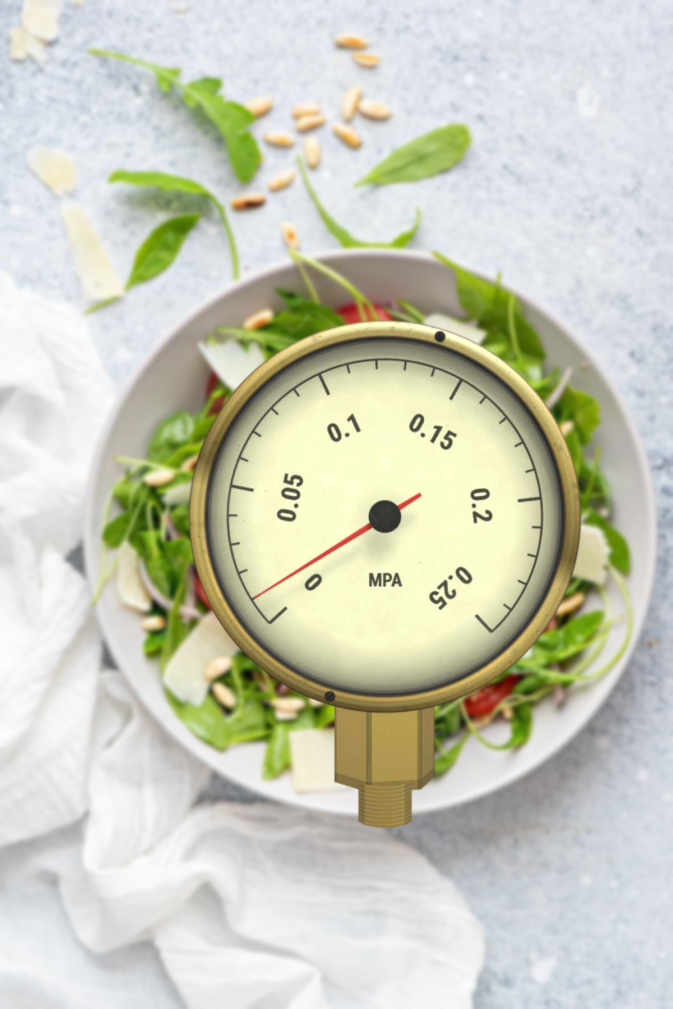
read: 0.01 MPa
